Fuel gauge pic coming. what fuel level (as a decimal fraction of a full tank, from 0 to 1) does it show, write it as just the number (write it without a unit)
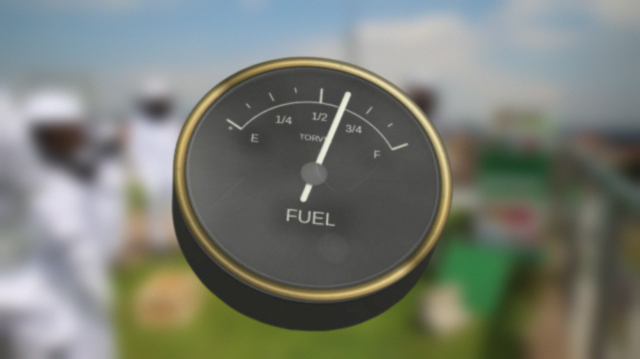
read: 0.625
